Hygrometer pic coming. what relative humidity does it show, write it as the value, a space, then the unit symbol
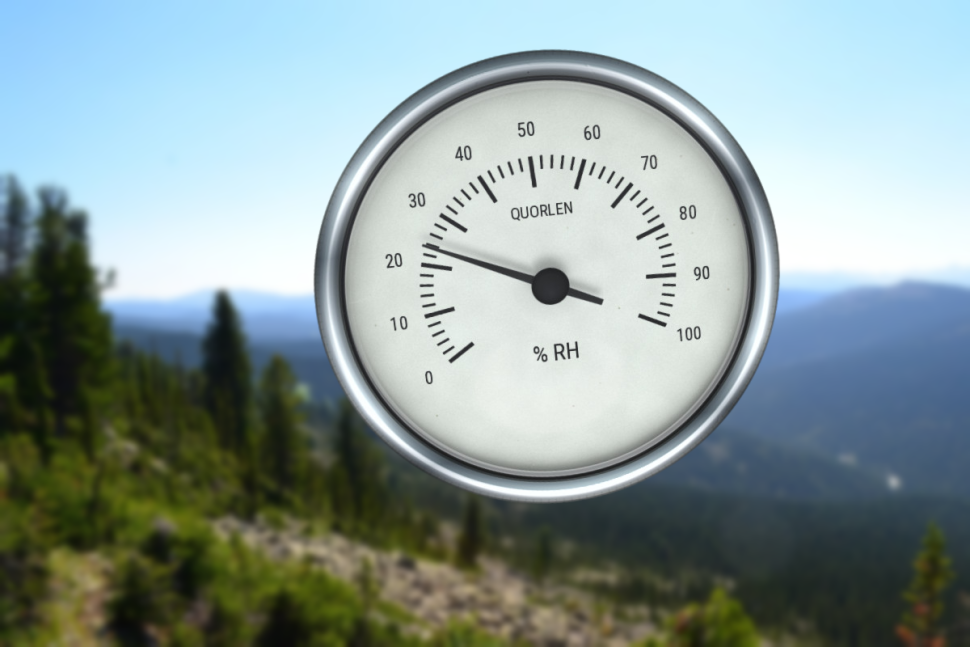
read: 24 %
